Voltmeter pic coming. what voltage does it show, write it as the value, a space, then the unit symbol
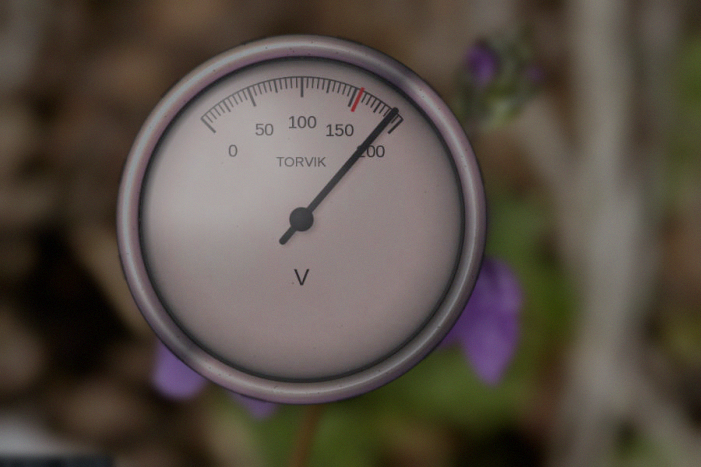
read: 190 V
